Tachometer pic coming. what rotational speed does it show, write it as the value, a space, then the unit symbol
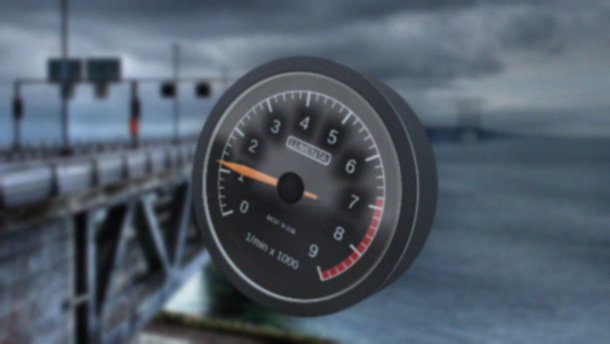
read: 1200 rpm
